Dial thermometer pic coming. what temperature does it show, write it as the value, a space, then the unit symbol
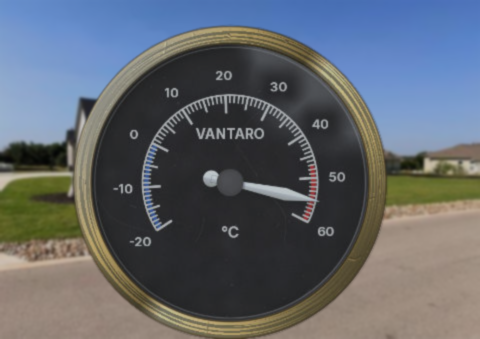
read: 55 °C
